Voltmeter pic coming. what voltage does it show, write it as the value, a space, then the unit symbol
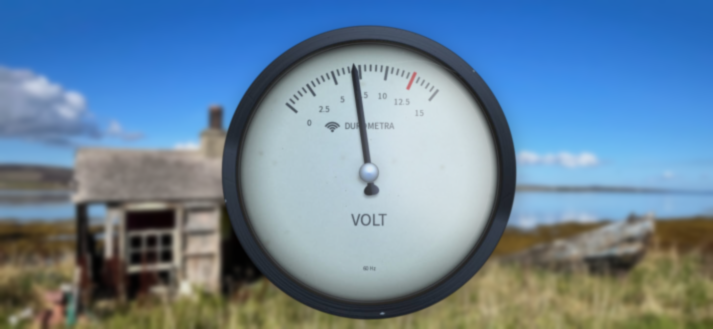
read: 7 V
